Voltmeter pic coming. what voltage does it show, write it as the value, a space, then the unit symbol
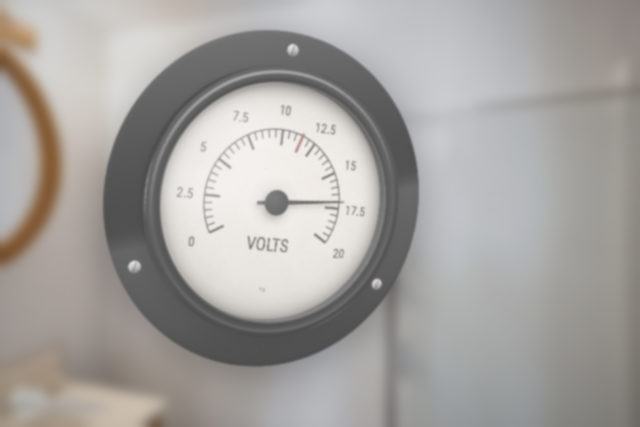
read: 17 V
